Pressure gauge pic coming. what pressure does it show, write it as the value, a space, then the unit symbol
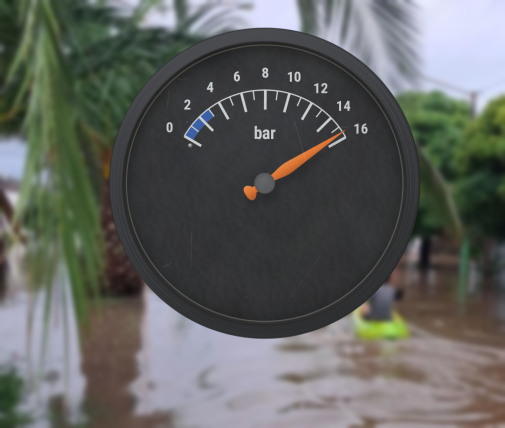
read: 15.5 bar
